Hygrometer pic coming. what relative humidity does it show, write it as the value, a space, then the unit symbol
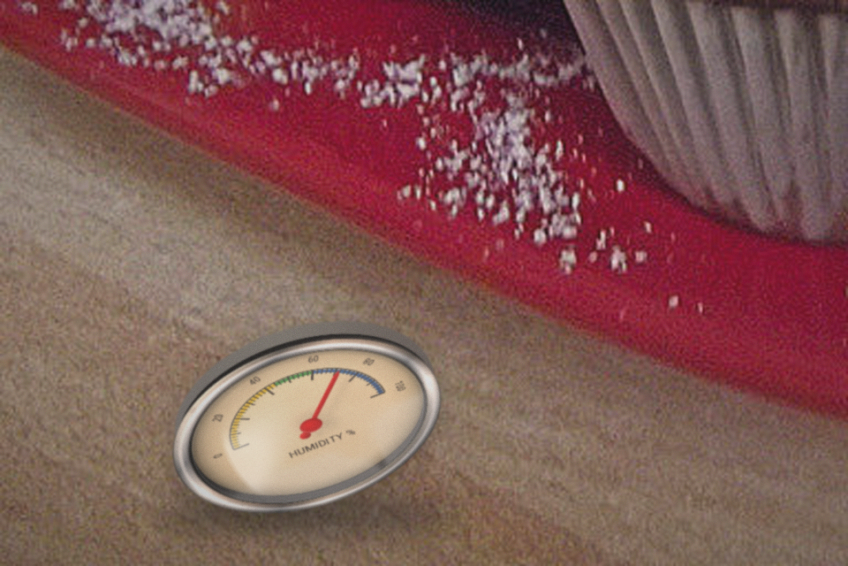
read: 70 %
